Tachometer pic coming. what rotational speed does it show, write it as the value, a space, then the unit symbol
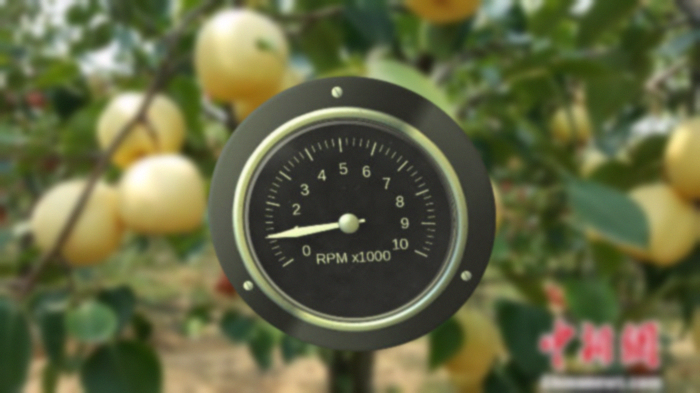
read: 1000 rpm
